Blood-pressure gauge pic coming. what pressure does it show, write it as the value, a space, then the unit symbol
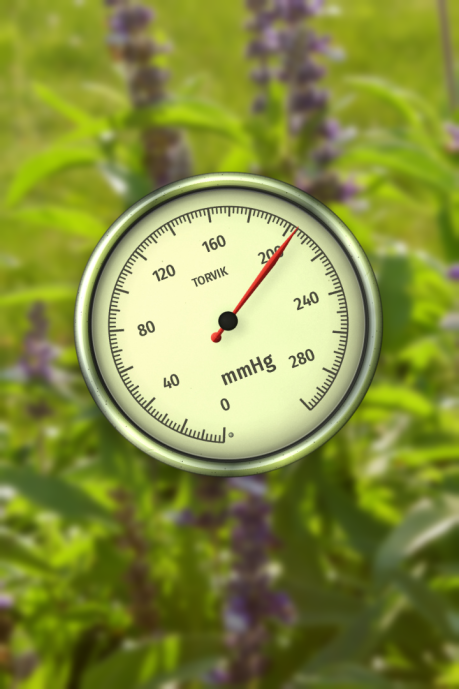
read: 204 mmHg
